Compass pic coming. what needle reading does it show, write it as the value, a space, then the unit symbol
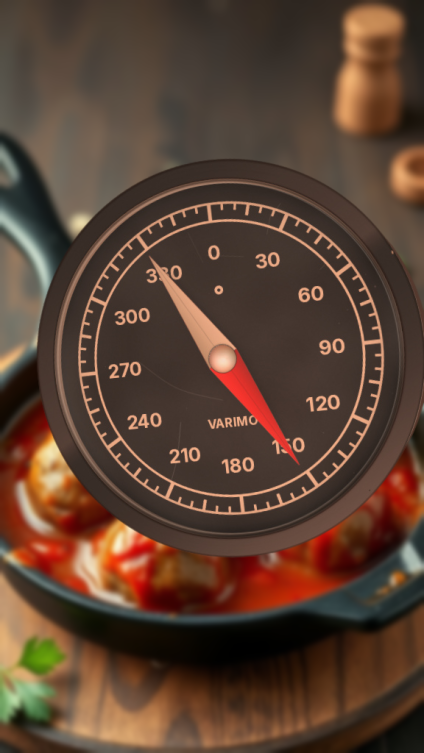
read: 150 °
